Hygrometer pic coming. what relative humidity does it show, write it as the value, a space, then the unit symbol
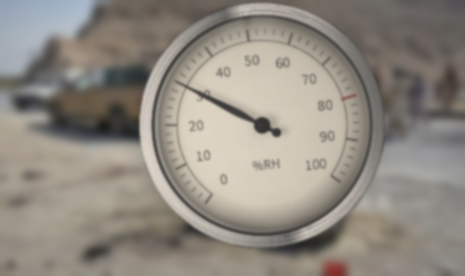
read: 30 %
